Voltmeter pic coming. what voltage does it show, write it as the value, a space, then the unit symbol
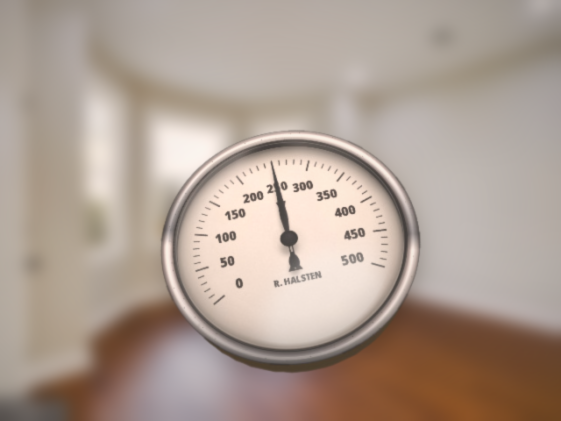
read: 250 V
